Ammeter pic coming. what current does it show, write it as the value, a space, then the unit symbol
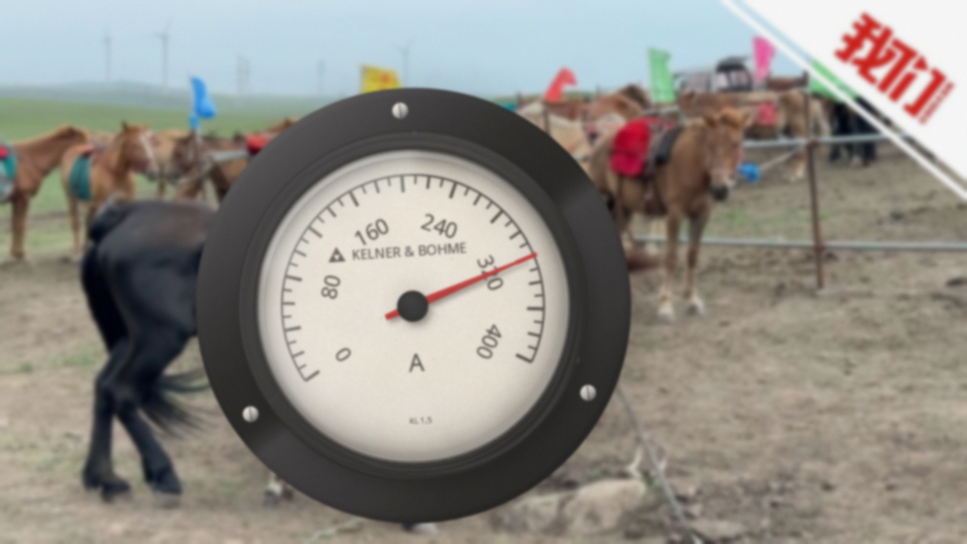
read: 320 A
